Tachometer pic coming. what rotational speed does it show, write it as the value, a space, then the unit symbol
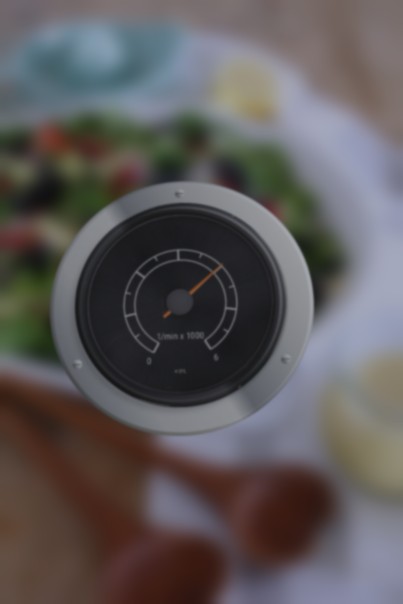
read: 4000 rpm
